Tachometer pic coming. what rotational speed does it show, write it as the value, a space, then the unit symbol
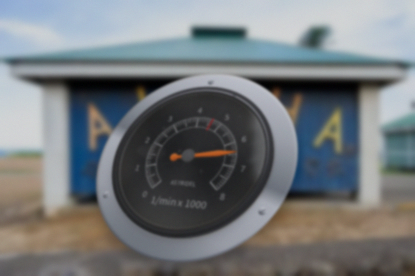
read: 6500 rpm
